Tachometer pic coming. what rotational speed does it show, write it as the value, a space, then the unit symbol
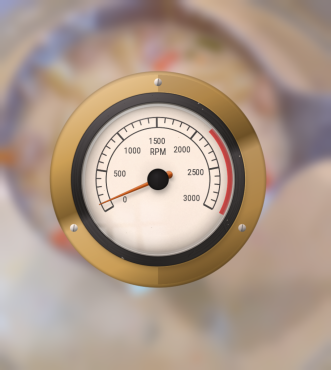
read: 100 rpm
